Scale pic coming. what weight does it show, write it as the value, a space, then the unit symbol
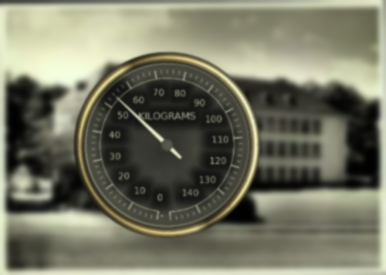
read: 54 kg
